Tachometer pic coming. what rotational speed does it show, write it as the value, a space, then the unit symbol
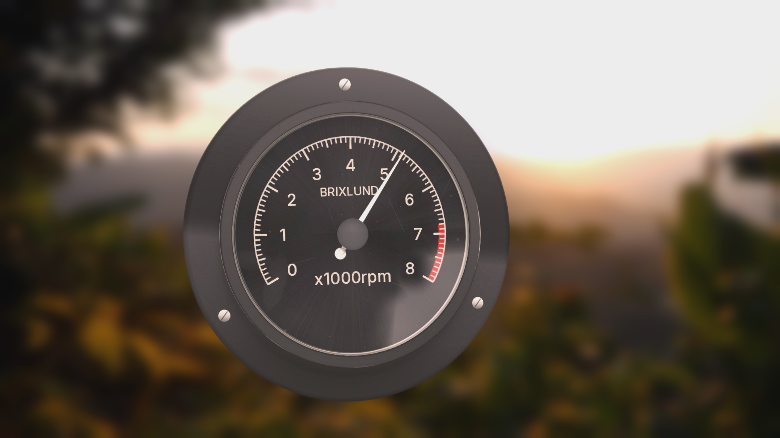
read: 5100 rpm
